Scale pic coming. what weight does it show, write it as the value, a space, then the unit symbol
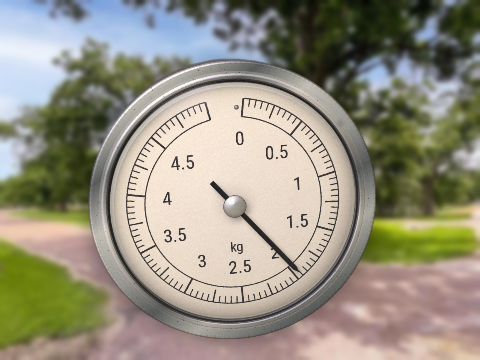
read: 1.95 kg
